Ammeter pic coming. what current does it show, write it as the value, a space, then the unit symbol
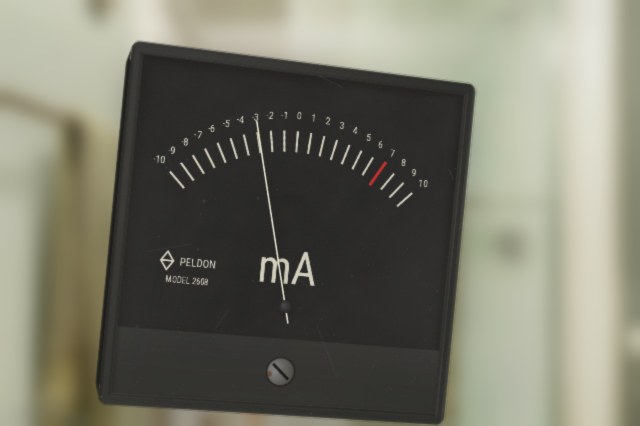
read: -3 mA
